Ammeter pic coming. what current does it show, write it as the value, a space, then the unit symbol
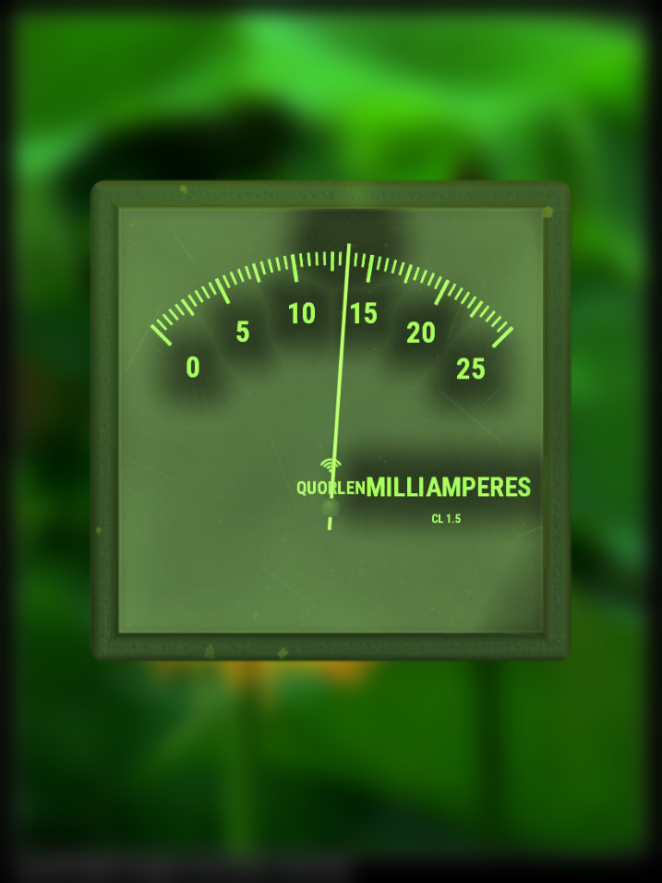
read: 13.5 mA
